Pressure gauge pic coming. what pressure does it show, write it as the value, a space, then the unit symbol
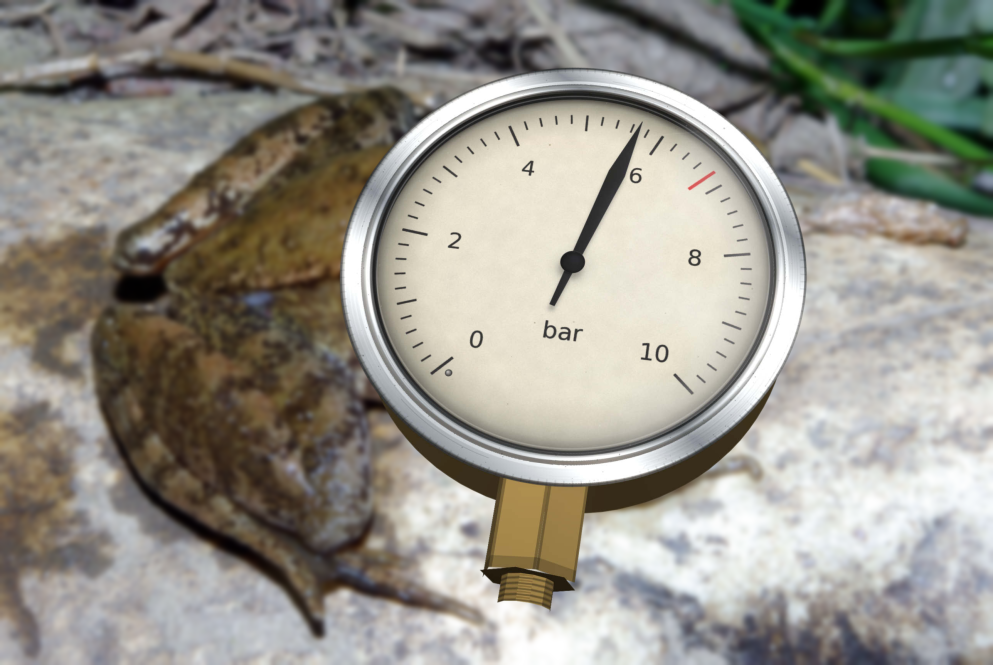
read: 5.7 bar
